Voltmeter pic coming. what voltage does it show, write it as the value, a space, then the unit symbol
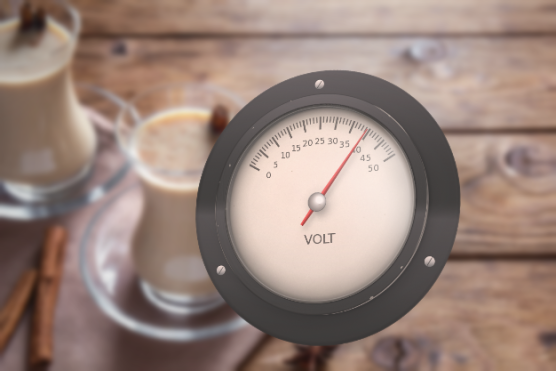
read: 40 V
